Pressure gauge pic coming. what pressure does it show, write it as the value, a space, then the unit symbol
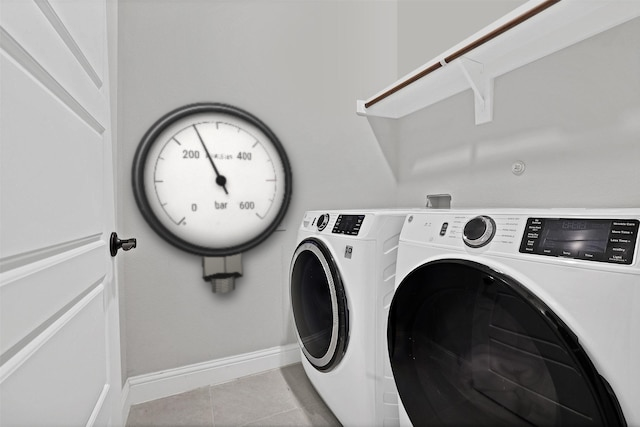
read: 250 bar
